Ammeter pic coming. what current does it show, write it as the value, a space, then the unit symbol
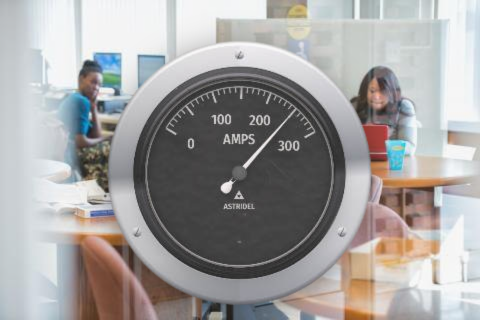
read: 250 A
